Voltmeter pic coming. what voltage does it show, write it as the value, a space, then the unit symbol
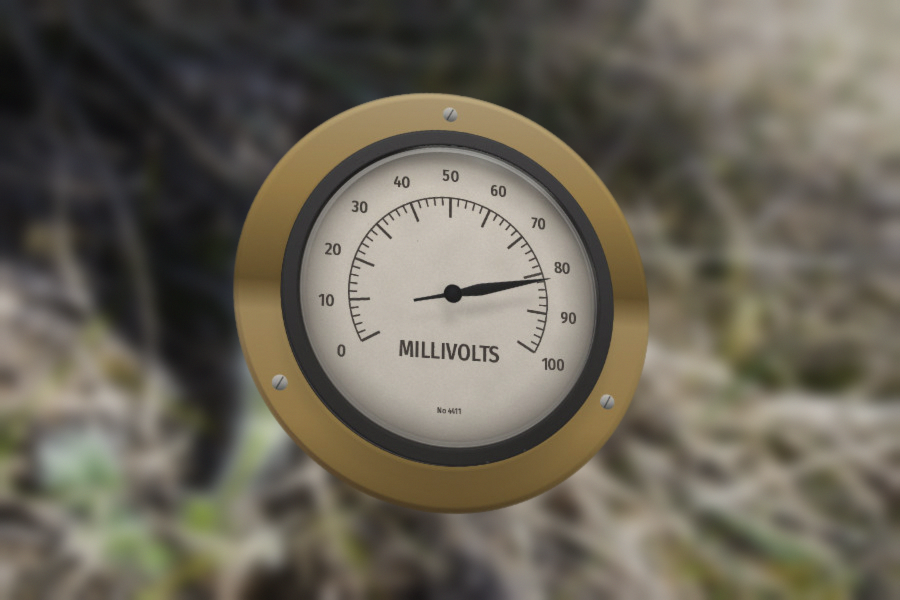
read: 82 mV
